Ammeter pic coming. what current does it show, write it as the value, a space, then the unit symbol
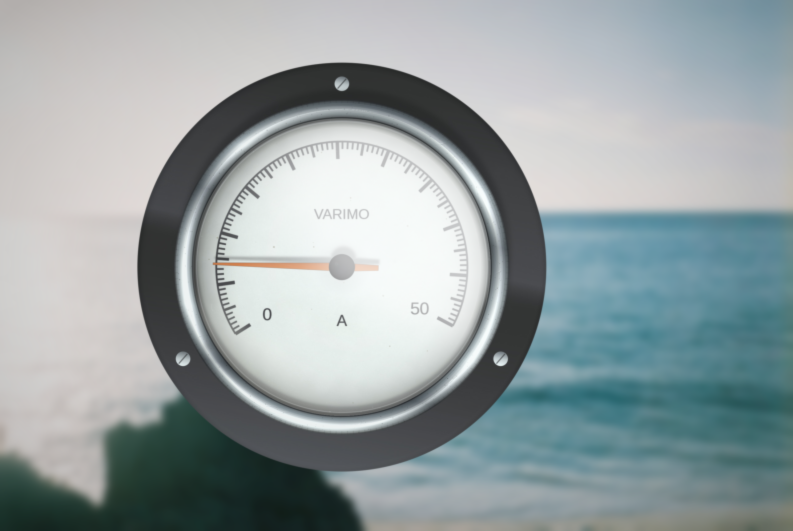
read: 7 A
